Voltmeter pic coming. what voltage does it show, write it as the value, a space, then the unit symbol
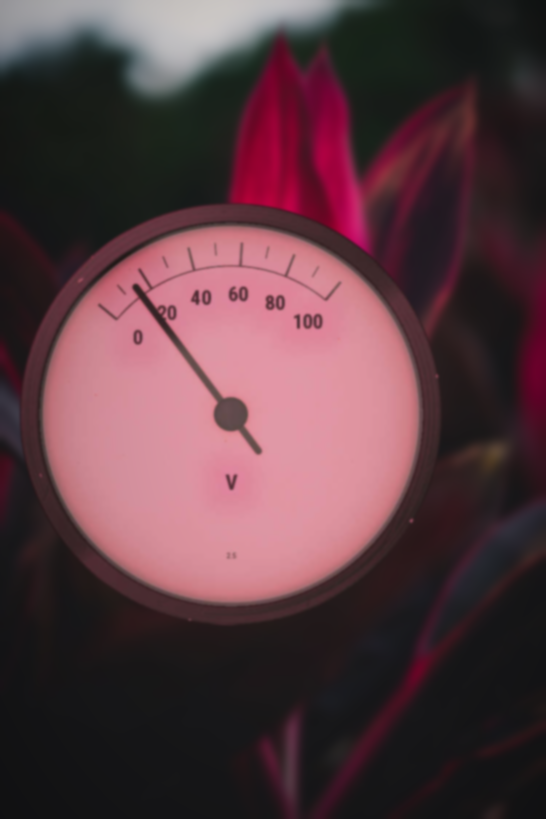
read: 15 V
